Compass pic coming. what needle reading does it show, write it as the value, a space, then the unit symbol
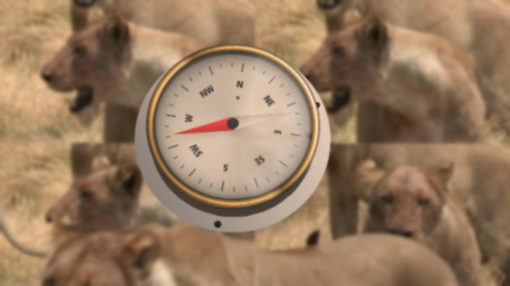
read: 250 °
